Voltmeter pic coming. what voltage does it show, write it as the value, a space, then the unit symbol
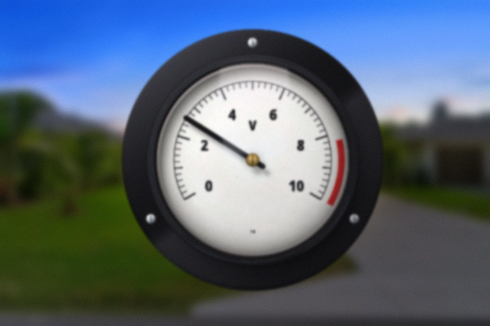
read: 2.6 V
